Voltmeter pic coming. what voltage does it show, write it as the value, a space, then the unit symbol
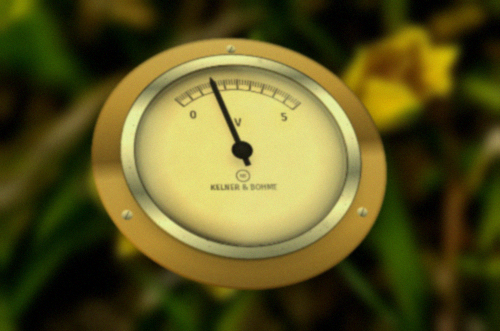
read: 1.5 V
